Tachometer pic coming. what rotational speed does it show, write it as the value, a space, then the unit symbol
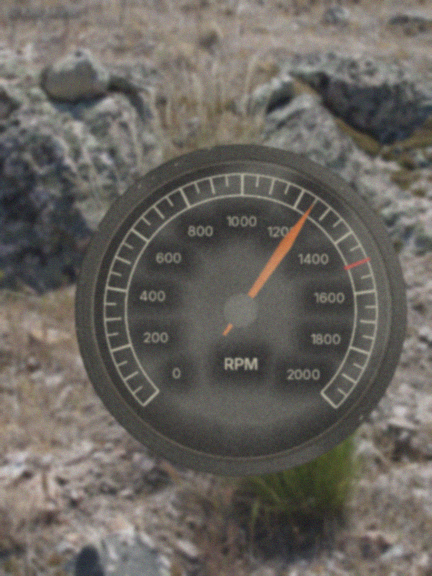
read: 1250 rpm
